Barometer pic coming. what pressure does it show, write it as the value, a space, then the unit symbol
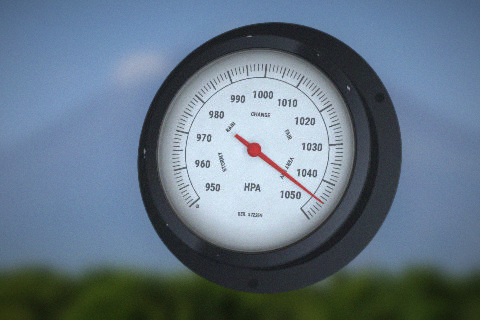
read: 1045 hPa
